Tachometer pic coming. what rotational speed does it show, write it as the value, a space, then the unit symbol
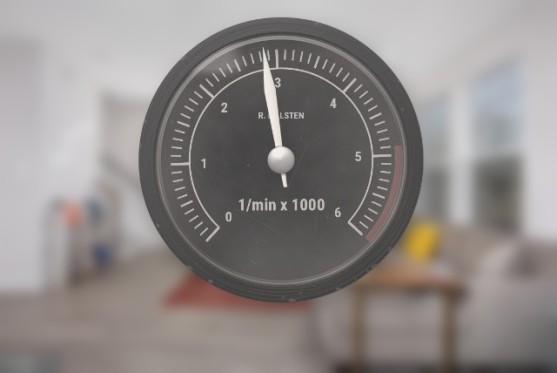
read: 2850 rpm
